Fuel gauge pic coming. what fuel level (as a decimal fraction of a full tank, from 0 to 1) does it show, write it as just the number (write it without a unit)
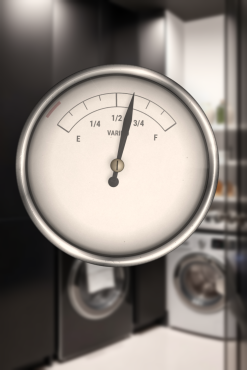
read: 0.625
